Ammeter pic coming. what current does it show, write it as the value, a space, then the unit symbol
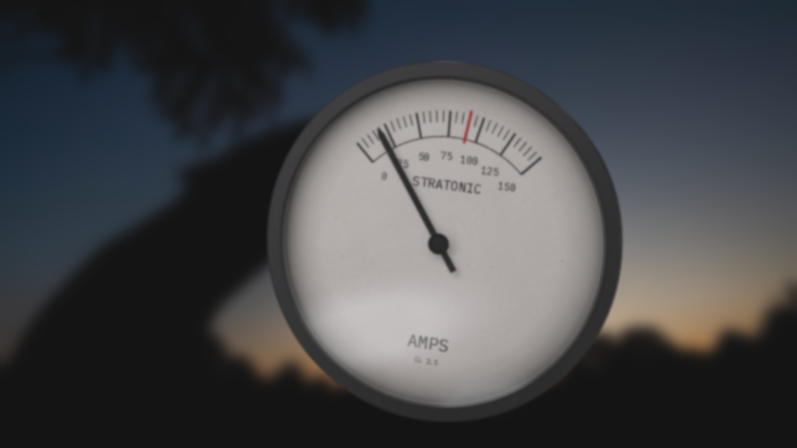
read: 20 A
